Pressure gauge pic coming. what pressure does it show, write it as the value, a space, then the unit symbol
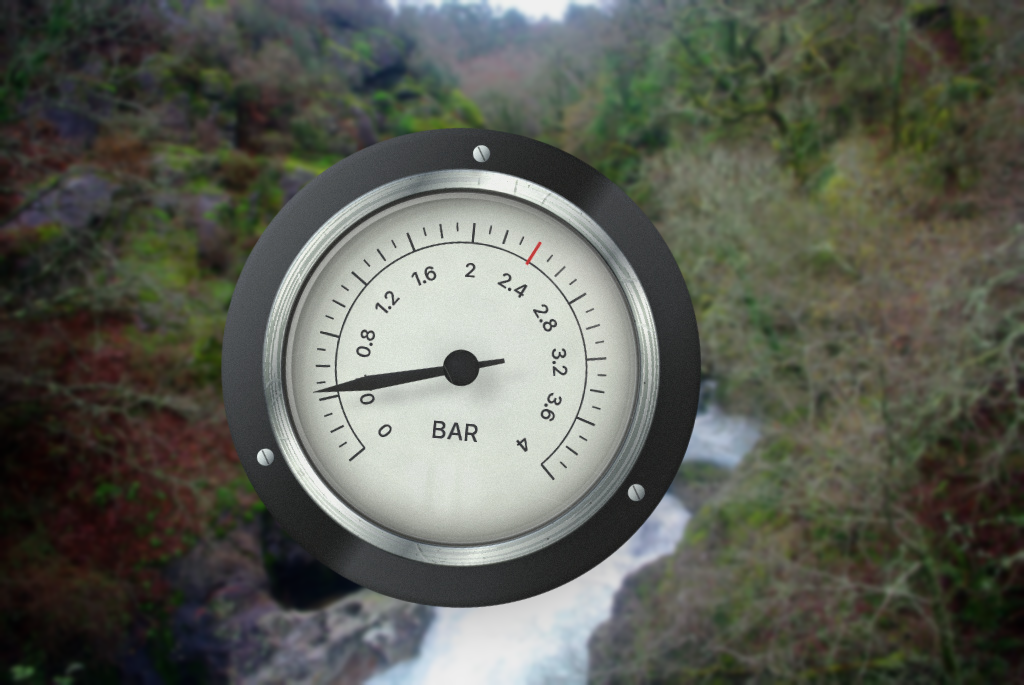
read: 0.45 bar
